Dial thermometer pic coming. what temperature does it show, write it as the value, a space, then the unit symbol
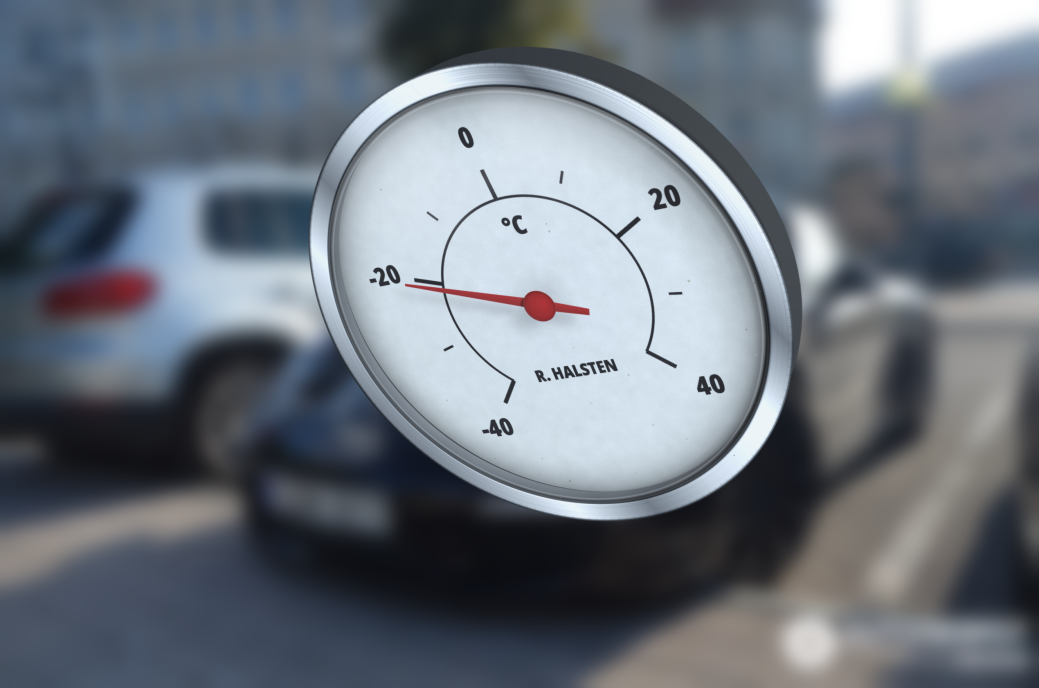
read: -20 °C
